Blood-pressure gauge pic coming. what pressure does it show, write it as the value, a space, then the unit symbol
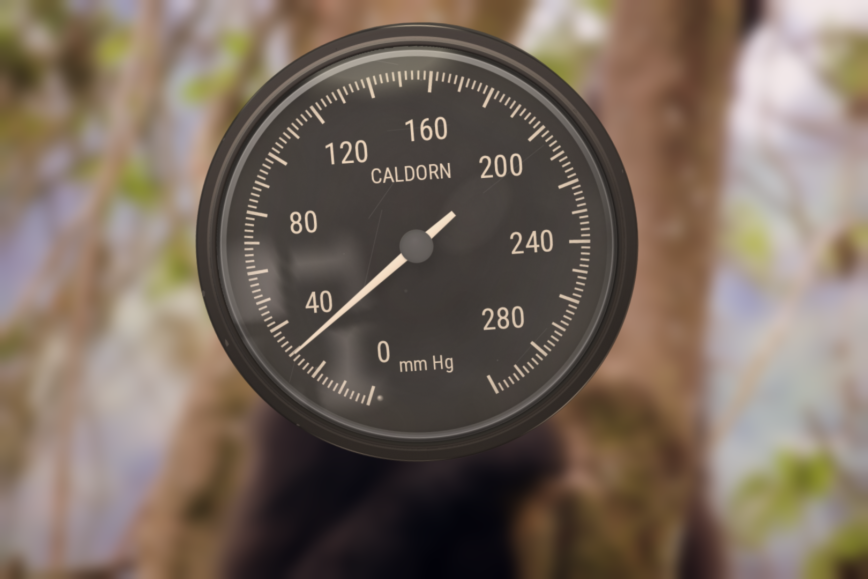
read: 30 mmHg
